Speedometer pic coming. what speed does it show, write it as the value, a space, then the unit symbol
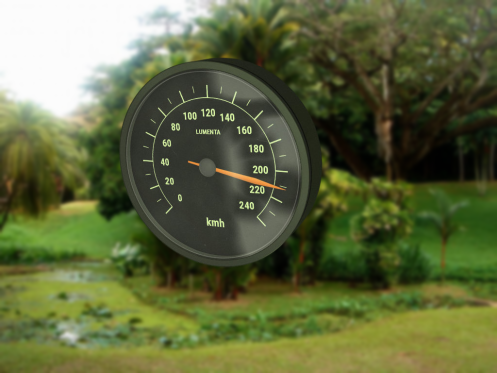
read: 210 km/h
